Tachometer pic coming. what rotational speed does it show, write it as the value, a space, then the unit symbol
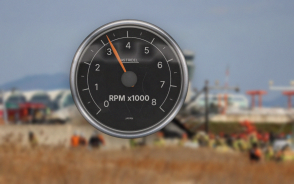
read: 3250 rpm
